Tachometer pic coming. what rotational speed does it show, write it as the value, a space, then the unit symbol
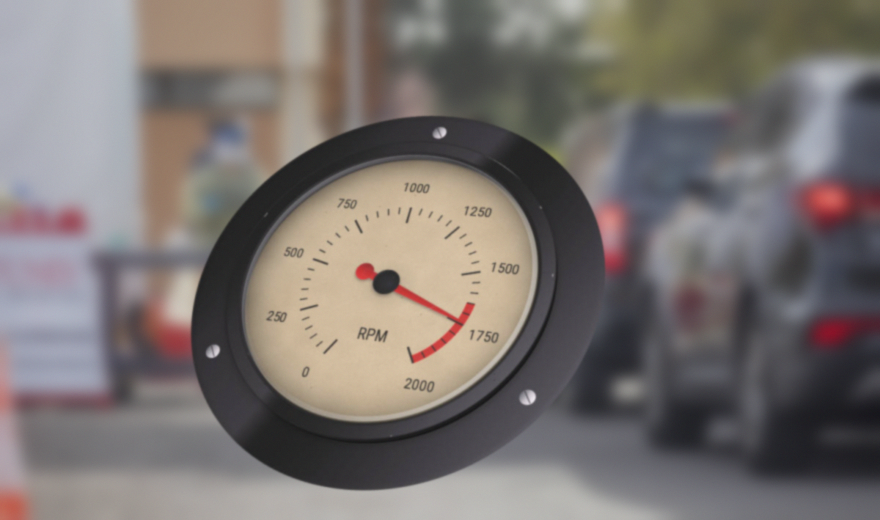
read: 1750 rpm
